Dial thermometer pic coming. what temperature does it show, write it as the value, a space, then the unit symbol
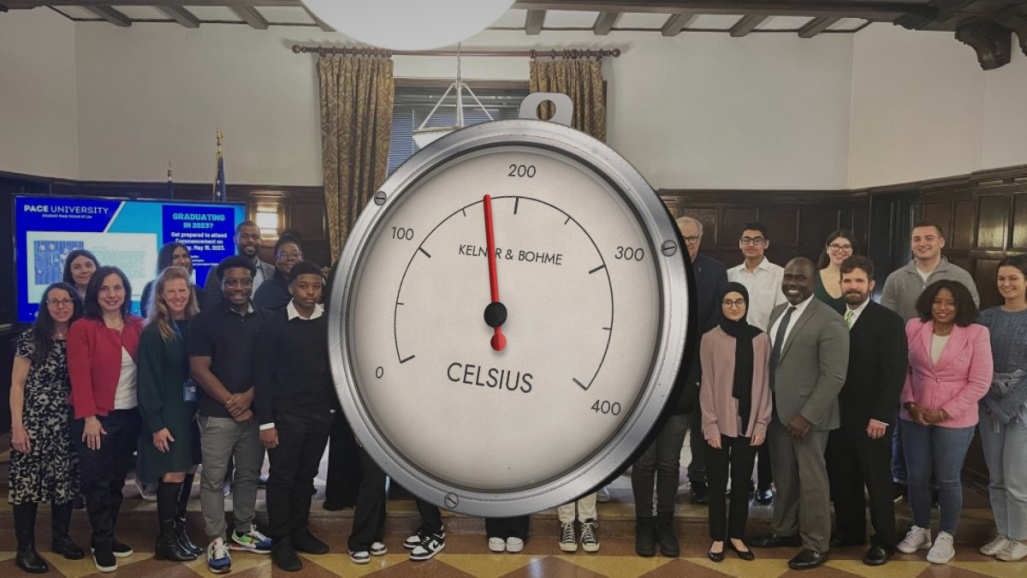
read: 175 °C
